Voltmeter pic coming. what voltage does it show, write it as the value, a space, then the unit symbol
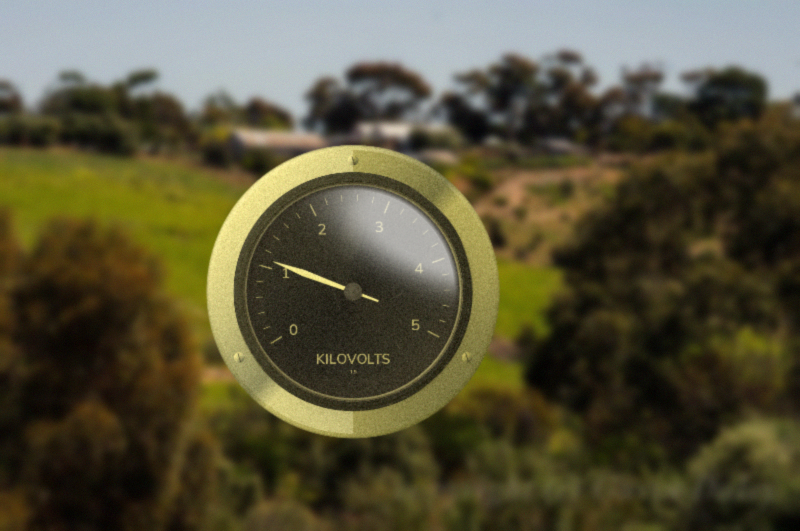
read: 1.1 kV
